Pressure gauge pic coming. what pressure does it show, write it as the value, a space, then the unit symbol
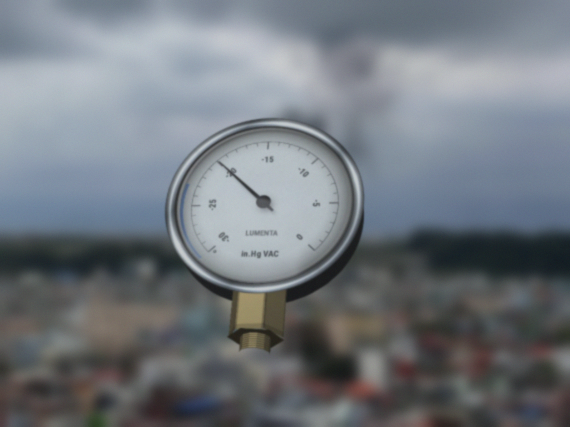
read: -20 inHg
